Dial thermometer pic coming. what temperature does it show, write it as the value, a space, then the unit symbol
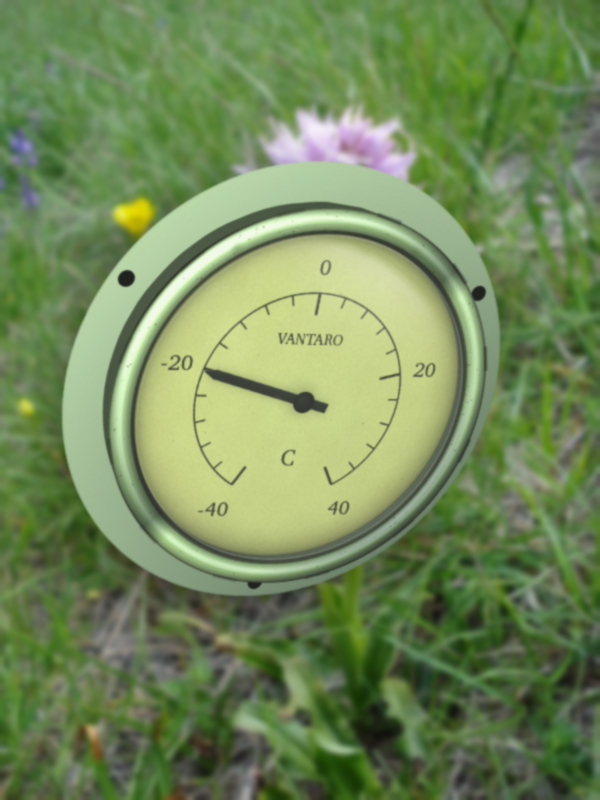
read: -20 °C
